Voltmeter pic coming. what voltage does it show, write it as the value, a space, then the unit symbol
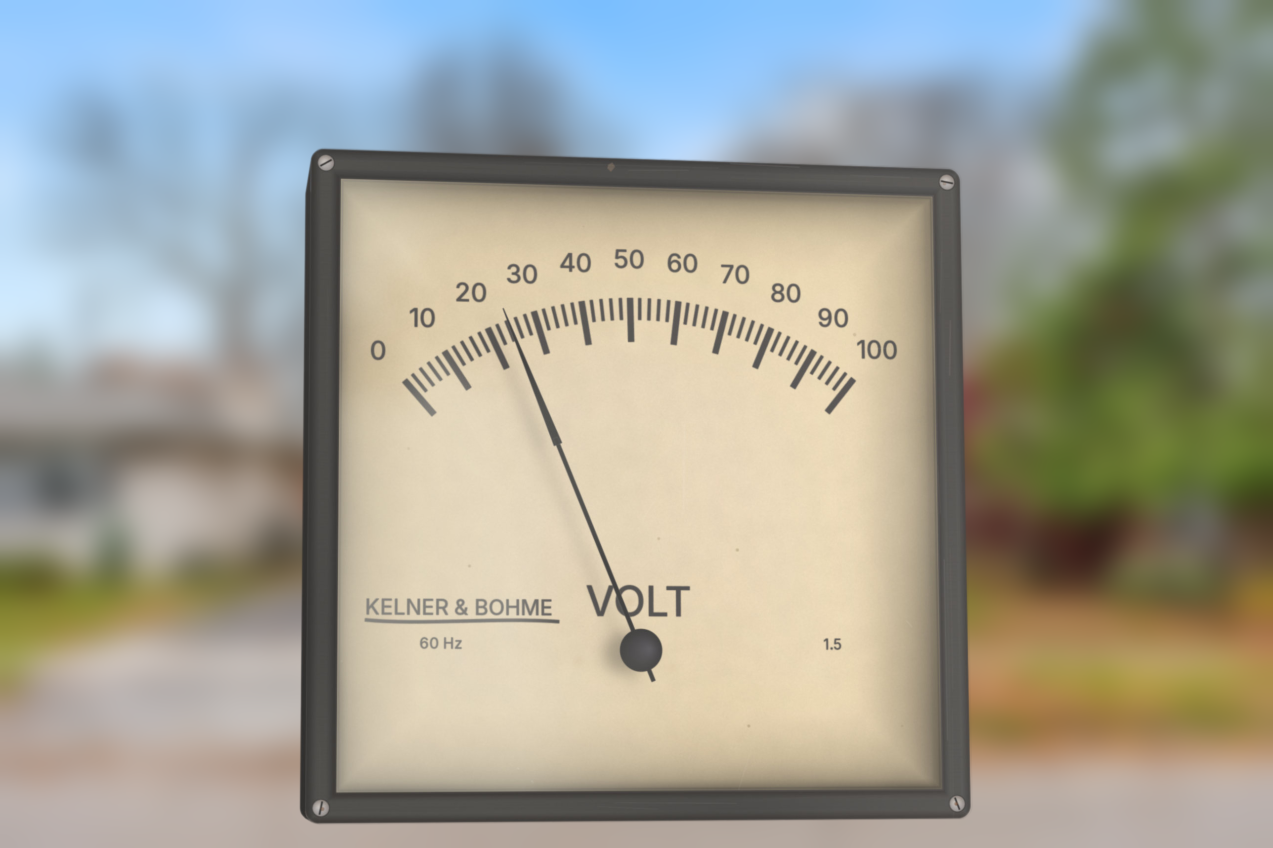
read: 24 V
